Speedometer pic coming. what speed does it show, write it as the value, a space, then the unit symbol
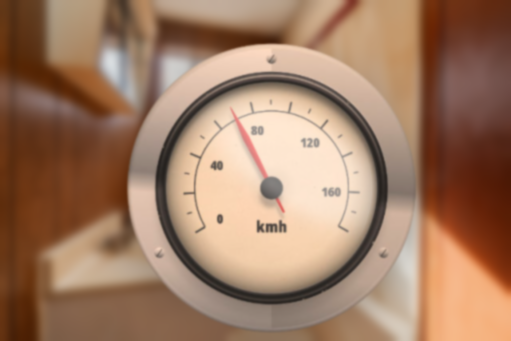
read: 70 km/h
